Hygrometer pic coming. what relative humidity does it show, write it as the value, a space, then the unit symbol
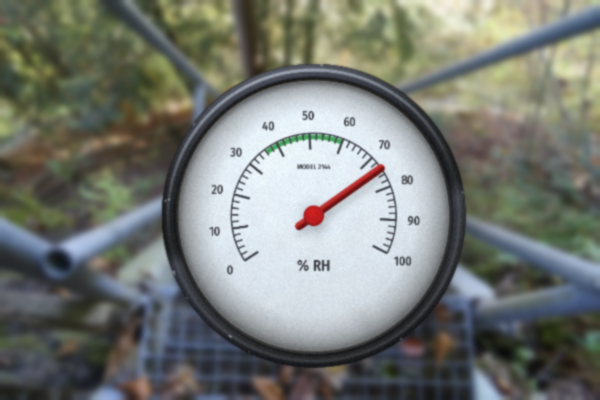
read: 74 %
